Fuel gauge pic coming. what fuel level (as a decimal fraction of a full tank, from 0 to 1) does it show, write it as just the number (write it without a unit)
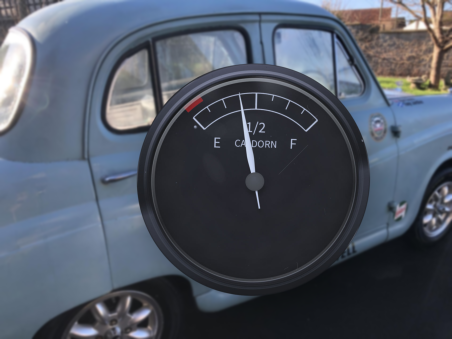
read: 0.375
